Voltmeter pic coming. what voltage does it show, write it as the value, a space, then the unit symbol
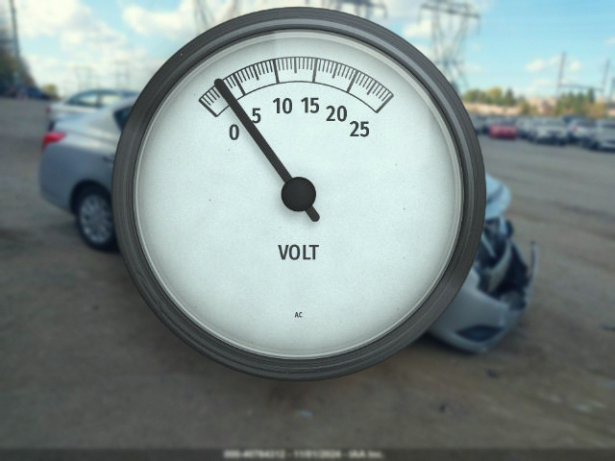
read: 3 V
